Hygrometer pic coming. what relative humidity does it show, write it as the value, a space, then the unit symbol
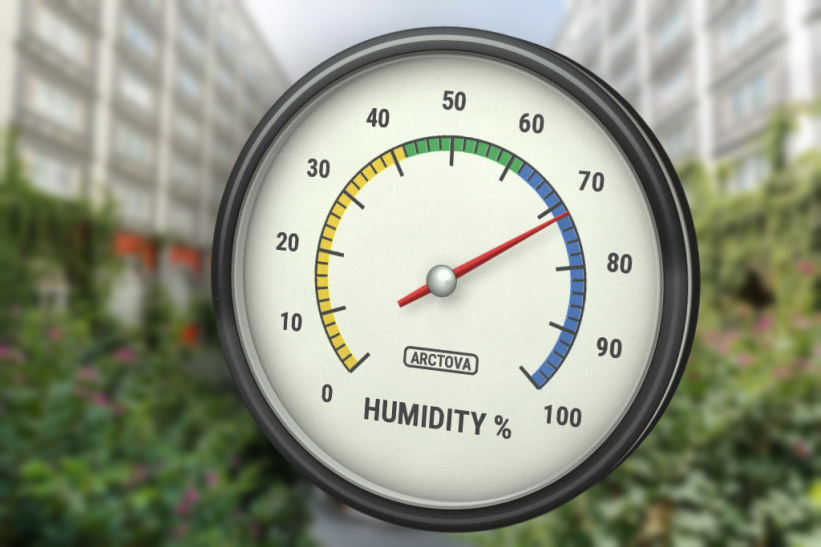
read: 72 %
